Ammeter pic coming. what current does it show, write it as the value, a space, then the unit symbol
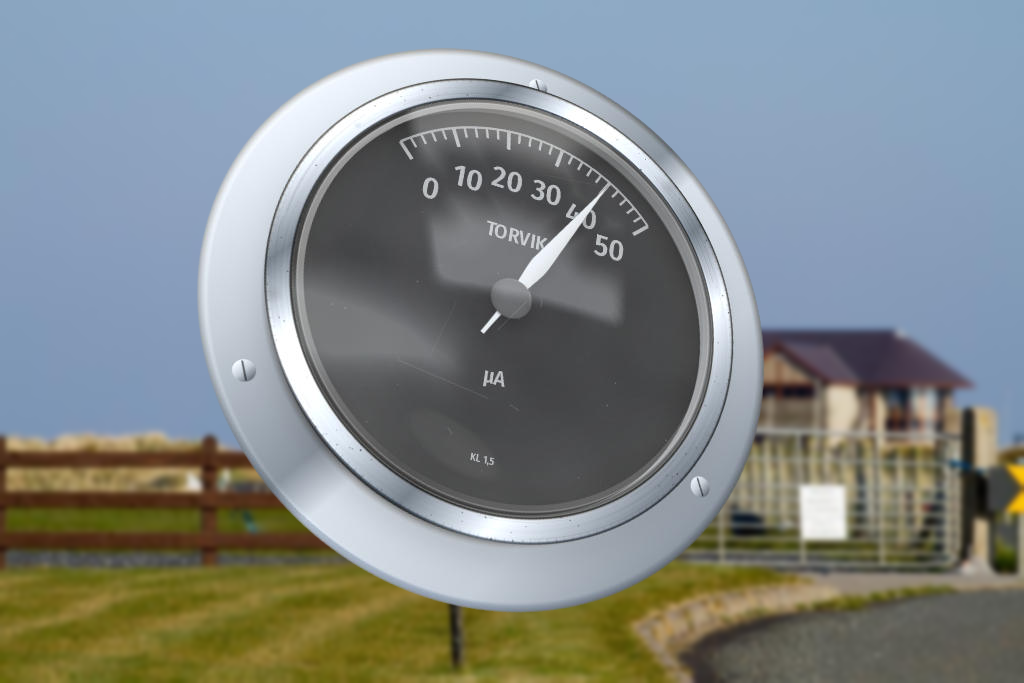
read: 40 µA
